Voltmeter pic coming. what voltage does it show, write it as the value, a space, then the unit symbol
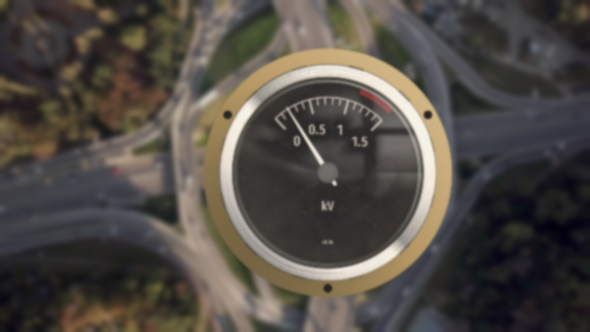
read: 0.2 kV
